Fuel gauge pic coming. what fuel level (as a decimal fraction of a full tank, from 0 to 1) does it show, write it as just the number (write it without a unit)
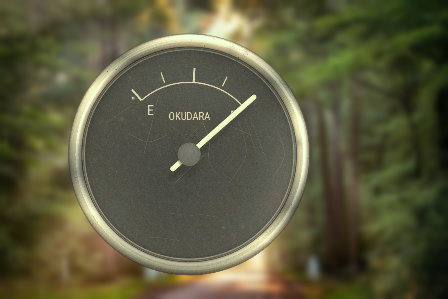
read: 1
